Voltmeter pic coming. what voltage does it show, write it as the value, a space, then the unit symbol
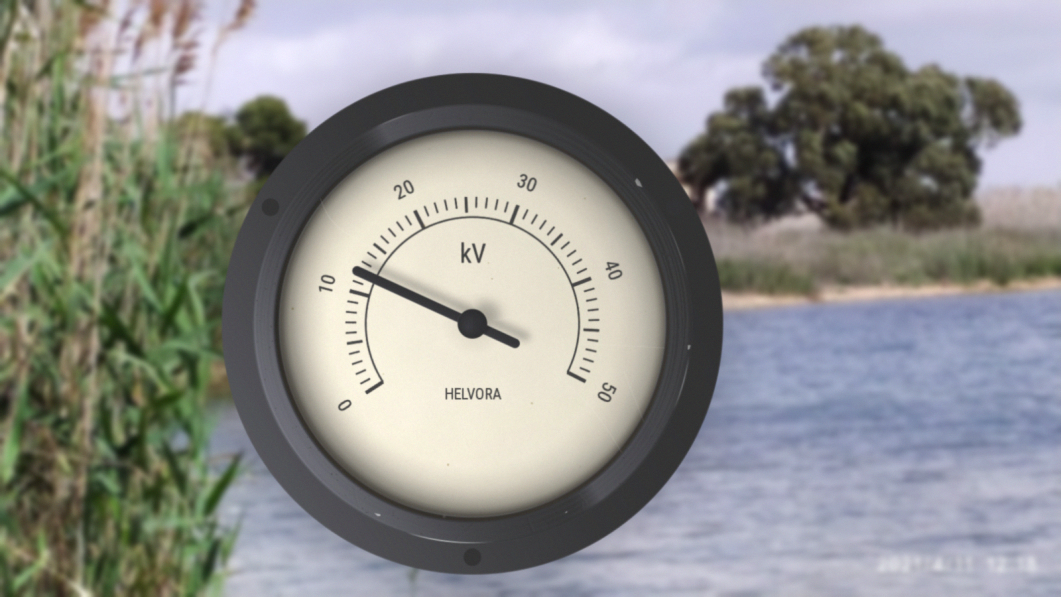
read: 12 kV
